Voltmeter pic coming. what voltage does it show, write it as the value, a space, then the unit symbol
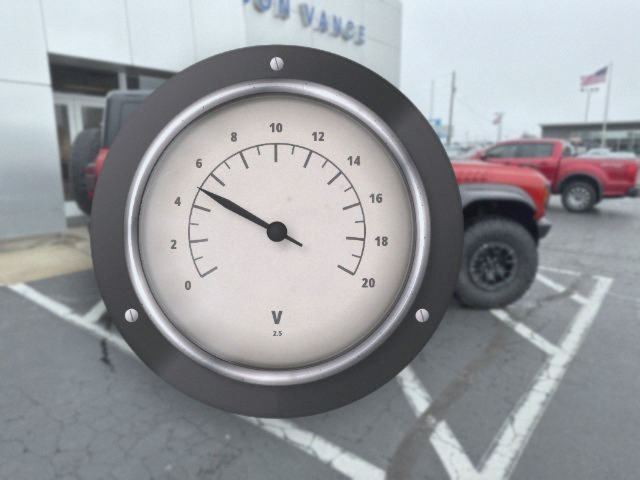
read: 5 V
